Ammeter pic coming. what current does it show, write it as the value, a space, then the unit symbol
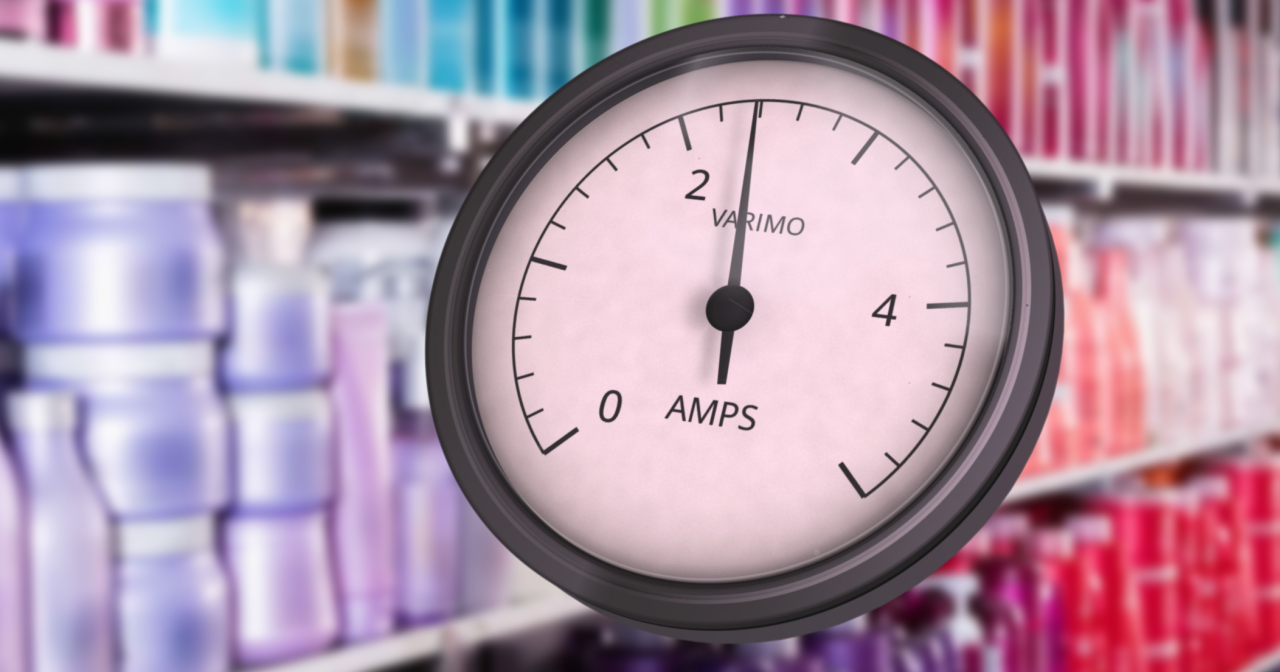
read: 2.4 A
